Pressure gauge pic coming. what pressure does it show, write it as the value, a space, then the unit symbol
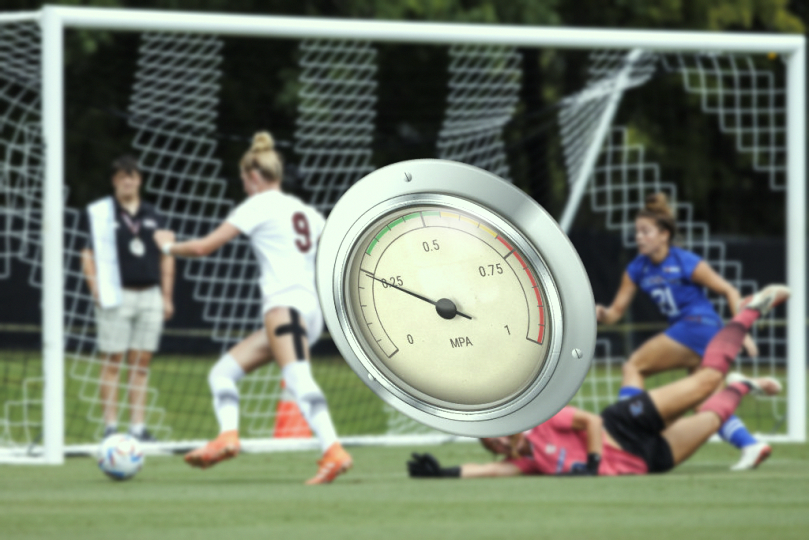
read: 0.25 MPa
